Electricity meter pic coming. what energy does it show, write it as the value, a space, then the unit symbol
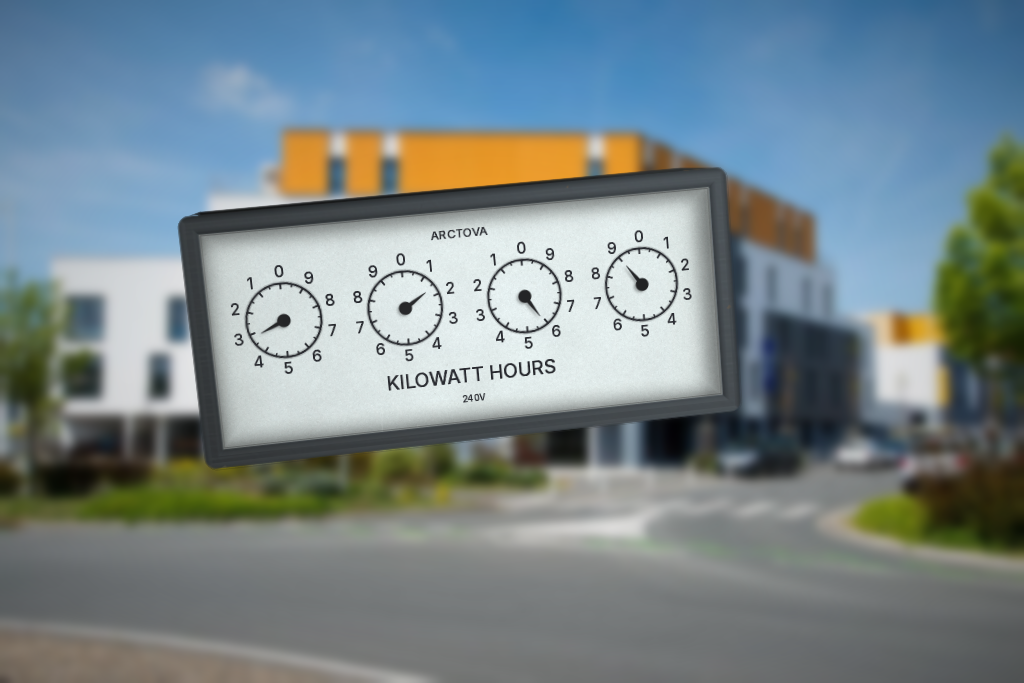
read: 3159 kWh
